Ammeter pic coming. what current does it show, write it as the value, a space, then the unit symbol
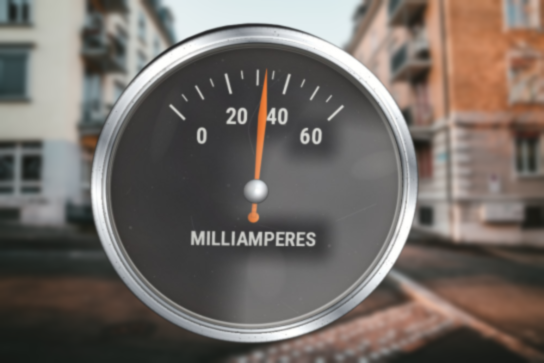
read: 32.5 mA
